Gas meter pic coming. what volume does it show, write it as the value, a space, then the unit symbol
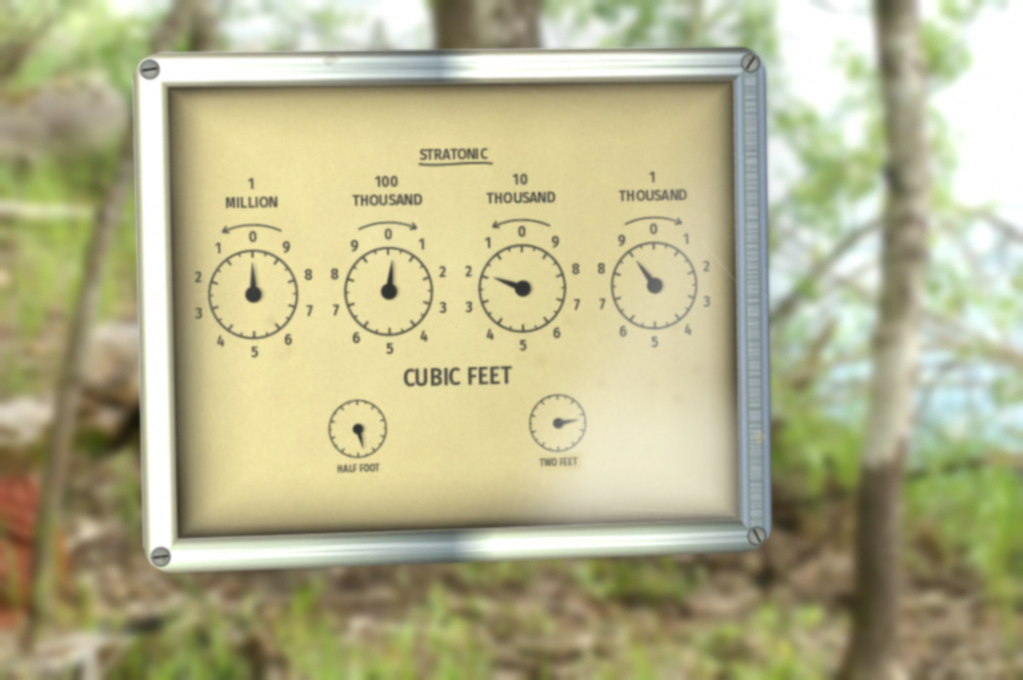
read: 1900 ft³
